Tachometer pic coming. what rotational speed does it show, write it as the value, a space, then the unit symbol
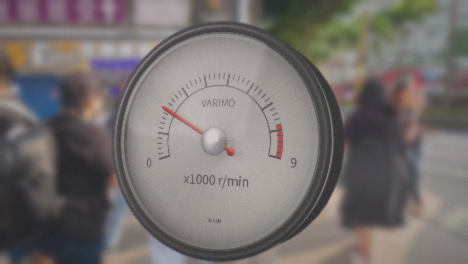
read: 2000 rpm
